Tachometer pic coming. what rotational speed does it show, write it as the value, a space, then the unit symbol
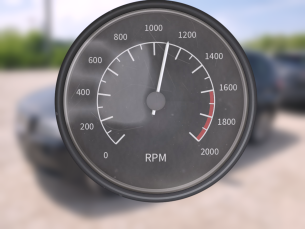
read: 1100 rpm
